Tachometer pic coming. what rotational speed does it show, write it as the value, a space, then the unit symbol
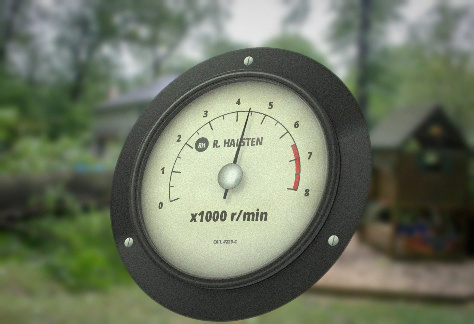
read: 4500 rpm
